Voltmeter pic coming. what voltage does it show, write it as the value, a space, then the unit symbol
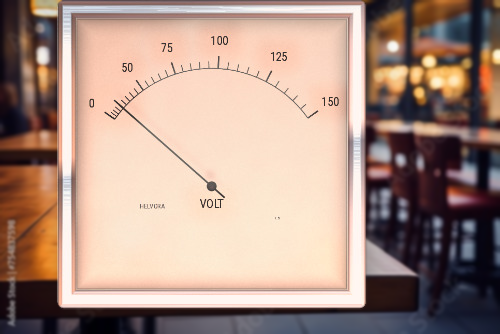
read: 25 V
